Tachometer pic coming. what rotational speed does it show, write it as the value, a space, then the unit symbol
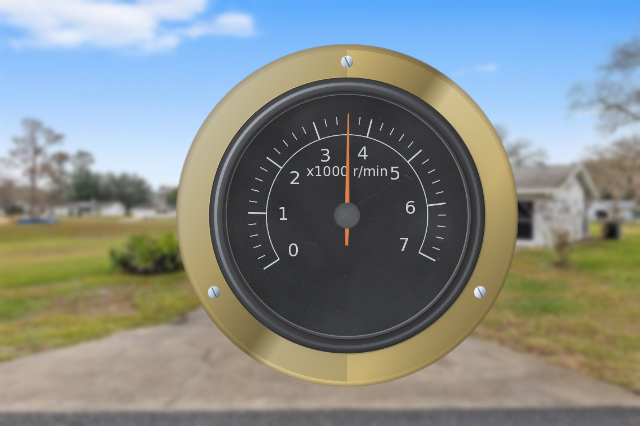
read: 3600 rpm
